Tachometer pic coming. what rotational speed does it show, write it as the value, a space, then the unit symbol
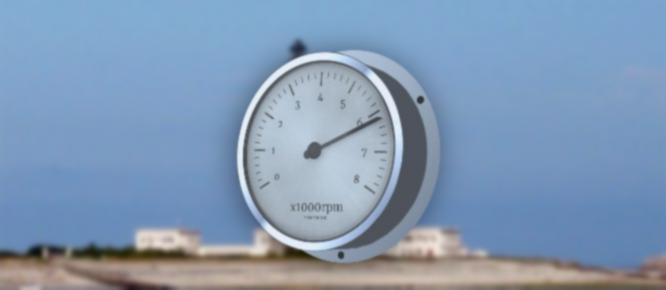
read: 6200 rpm
